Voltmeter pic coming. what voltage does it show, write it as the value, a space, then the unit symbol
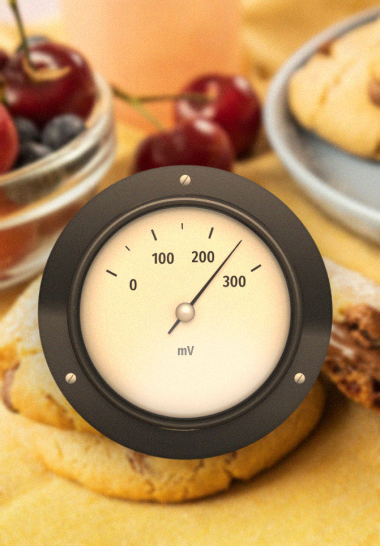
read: 250 mV
